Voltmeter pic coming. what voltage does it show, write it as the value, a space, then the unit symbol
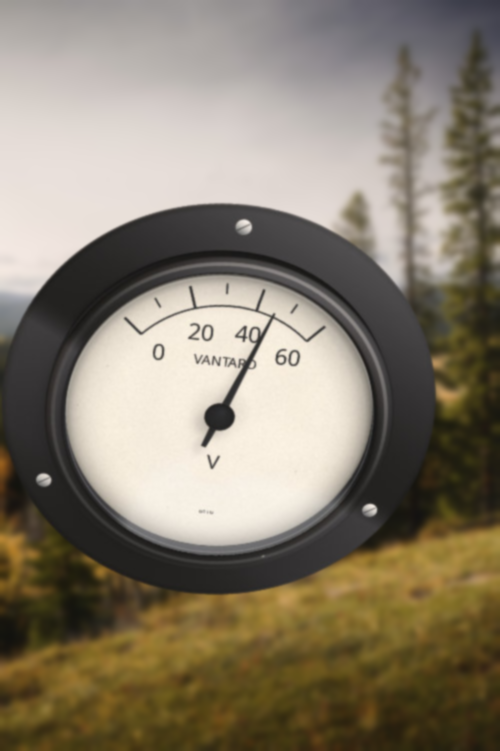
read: 45 V
